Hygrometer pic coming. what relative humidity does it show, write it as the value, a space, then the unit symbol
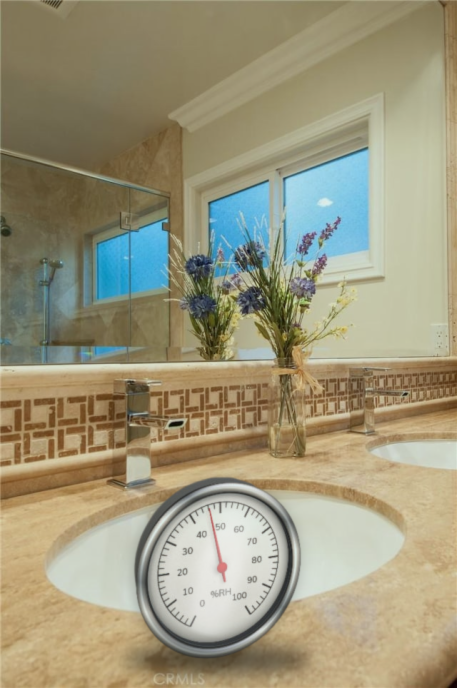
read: 46 %
